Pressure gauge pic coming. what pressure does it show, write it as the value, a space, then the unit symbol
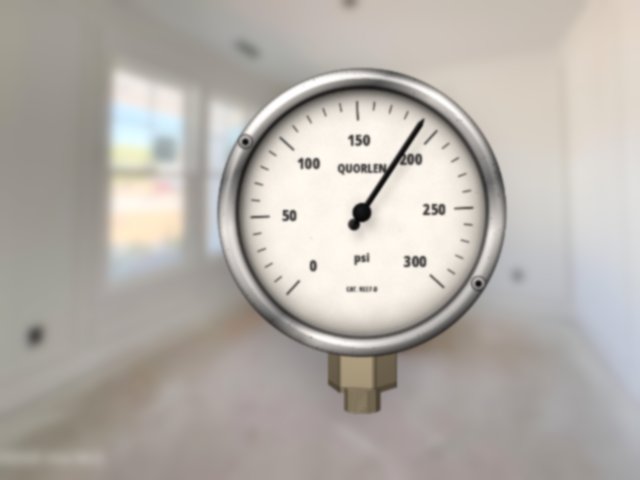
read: 190 psi
